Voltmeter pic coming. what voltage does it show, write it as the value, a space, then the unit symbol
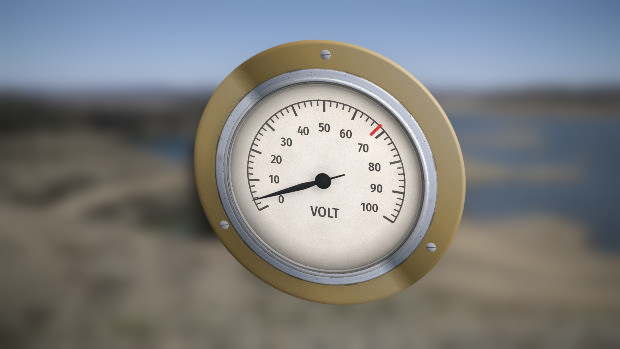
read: 4 V
